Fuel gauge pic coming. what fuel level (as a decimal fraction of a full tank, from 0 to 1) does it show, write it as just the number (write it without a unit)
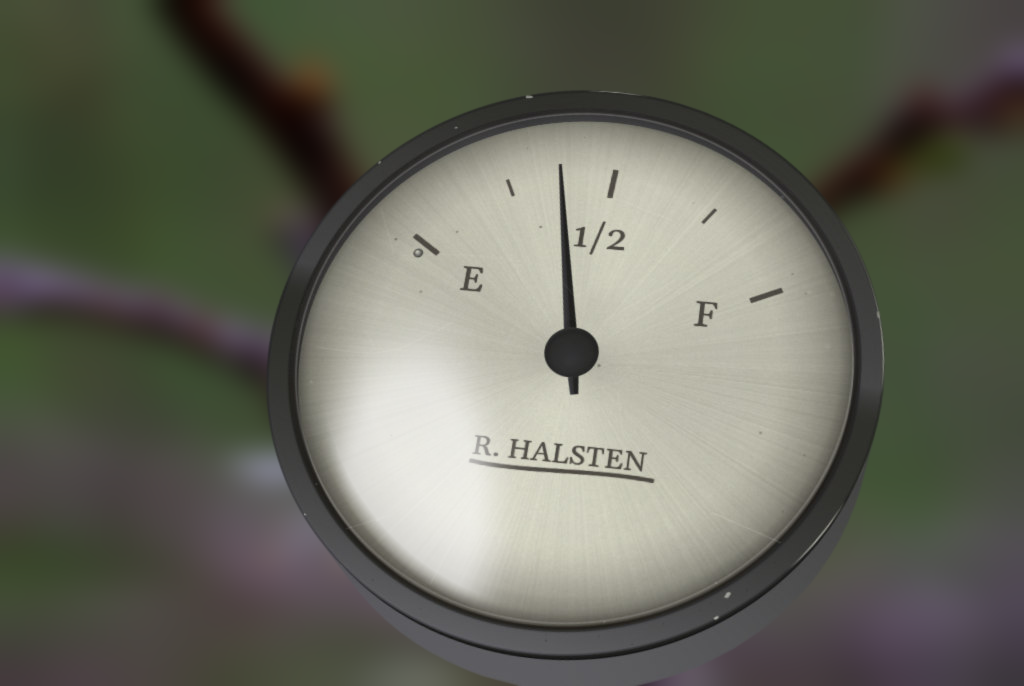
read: 0.375
